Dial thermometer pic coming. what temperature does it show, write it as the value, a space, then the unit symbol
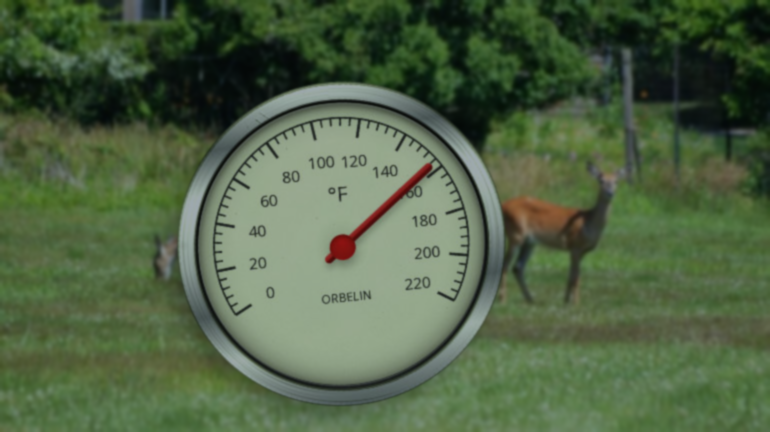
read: 156 °F
